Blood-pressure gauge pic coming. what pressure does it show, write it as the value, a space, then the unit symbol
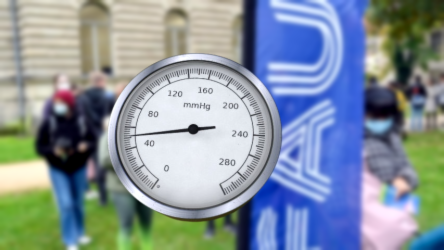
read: 50 mmHg
